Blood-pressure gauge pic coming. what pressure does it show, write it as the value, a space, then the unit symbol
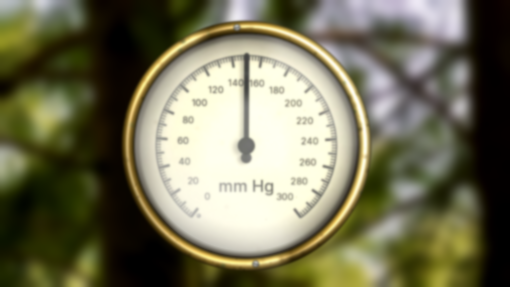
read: 150 mmHg
